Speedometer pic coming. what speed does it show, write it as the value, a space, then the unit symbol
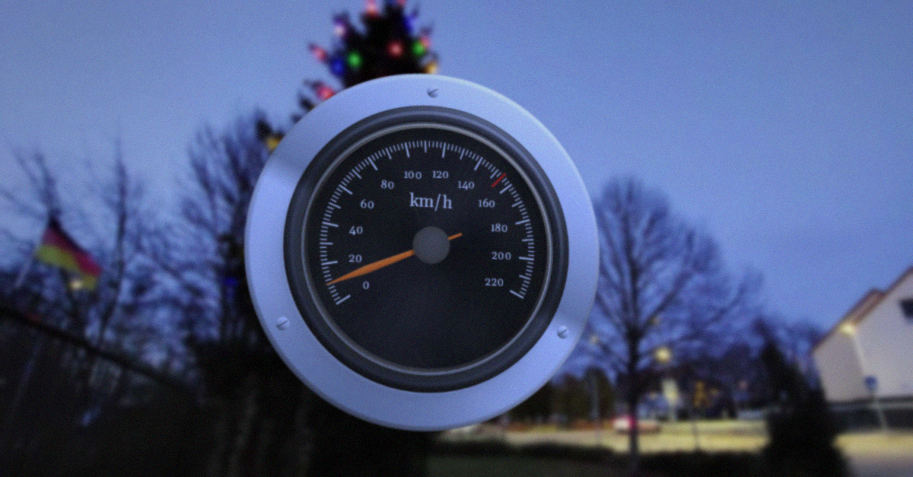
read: 10 km/h
